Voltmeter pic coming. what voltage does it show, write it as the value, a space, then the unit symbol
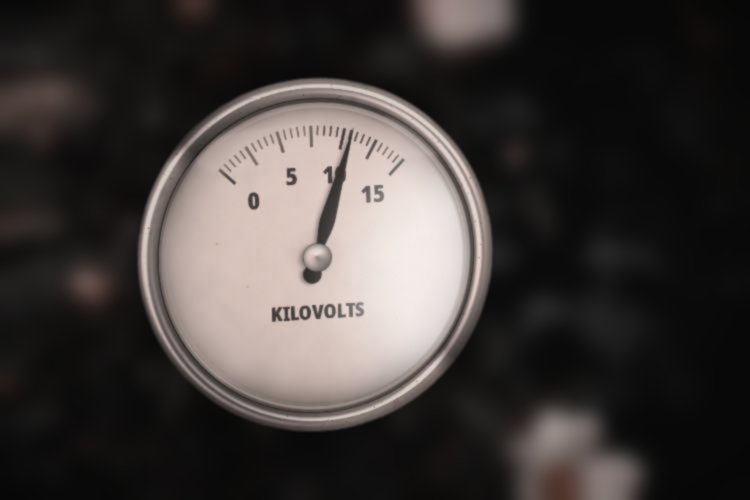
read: 10.5 kV
